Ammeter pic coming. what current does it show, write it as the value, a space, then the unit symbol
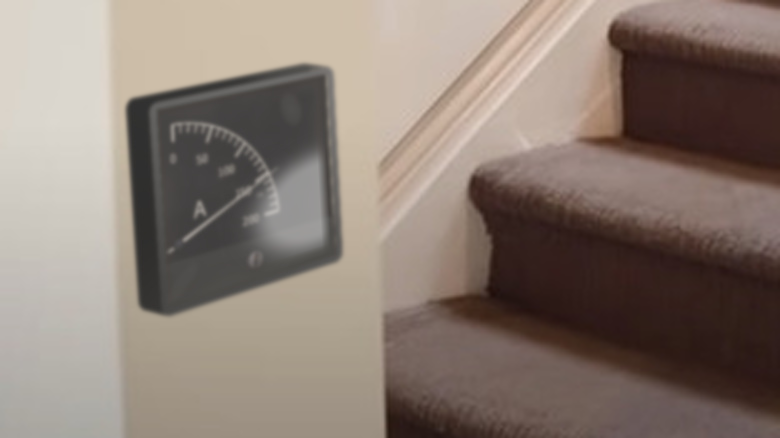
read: 150 A
